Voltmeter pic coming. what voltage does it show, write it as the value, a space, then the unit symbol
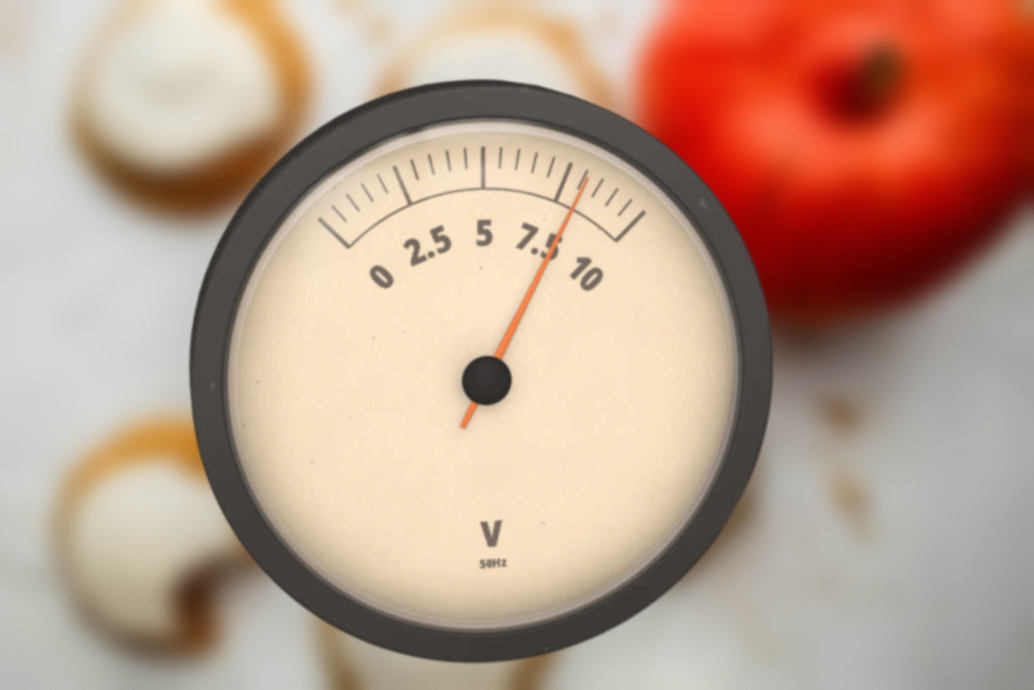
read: 8 V
